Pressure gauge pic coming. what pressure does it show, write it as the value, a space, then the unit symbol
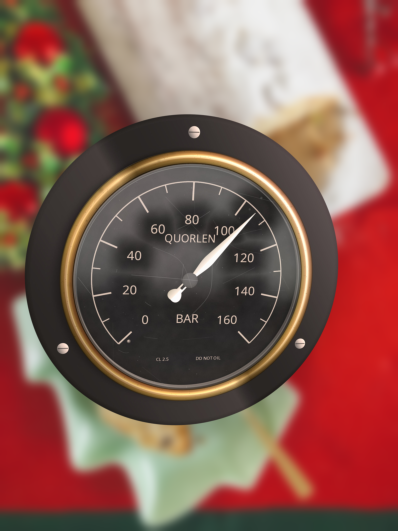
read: 105 bar
